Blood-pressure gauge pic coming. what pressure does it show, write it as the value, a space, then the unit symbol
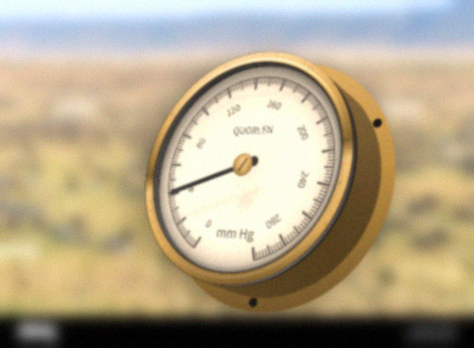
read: 40 mmHg
